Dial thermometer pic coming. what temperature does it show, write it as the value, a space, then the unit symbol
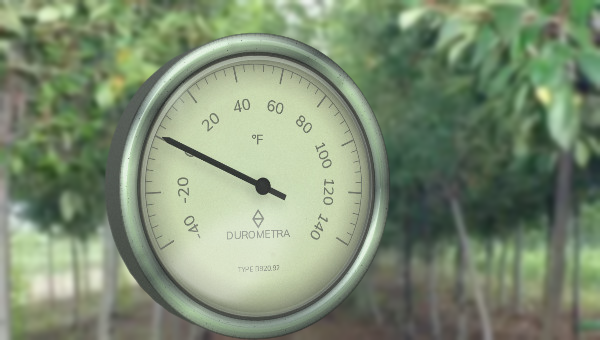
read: 0 °F
